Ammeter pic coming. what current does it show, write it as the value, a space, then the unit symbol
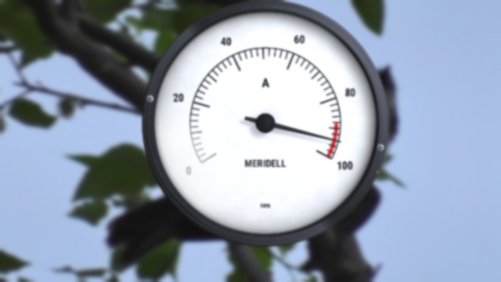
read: 94 A
